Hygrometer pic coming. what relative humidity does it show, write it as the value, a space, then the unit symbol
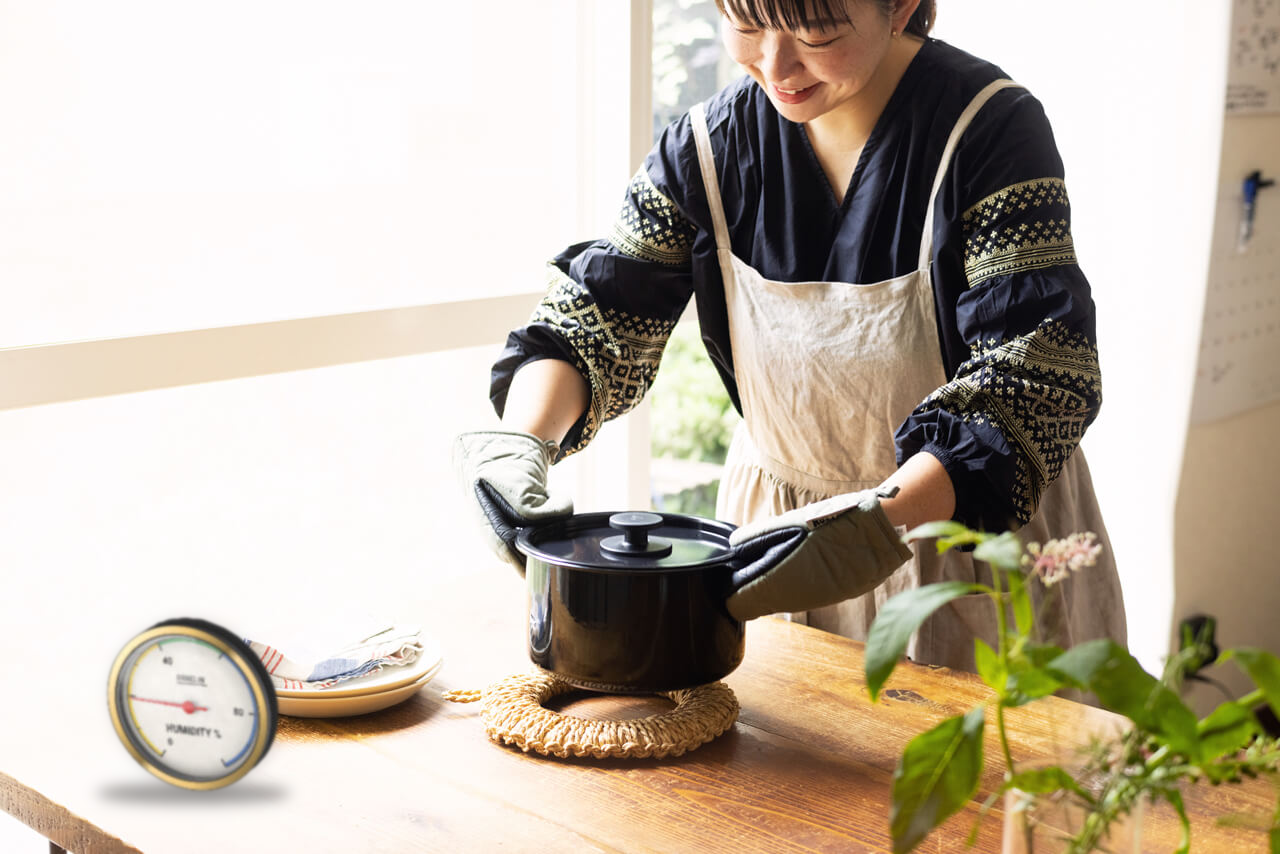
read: 20 %
